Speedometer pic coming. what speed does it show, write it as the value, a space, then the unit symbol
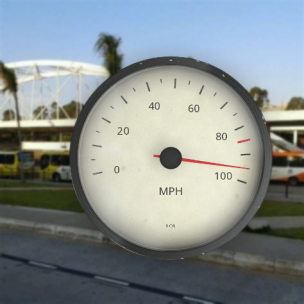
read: 95 mph
